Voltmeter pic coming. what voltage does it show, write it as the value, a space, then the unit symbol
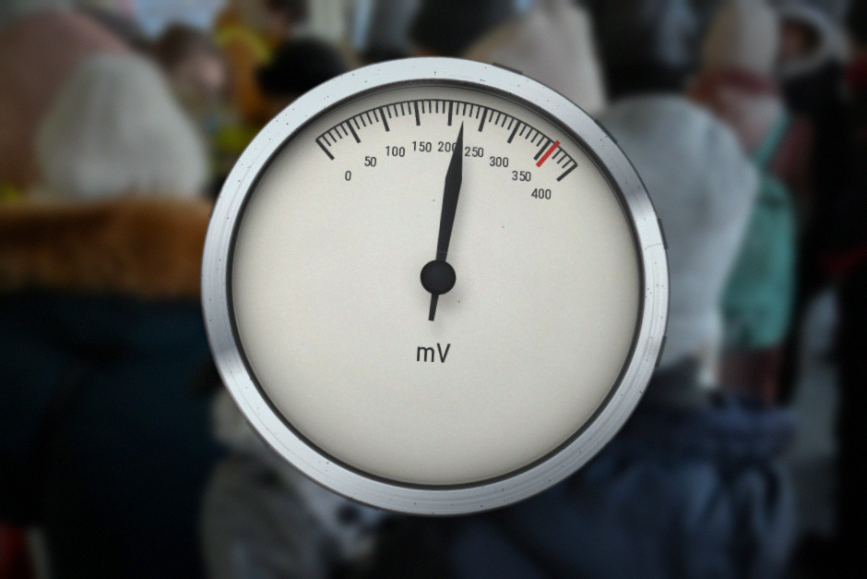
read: 220 mV
